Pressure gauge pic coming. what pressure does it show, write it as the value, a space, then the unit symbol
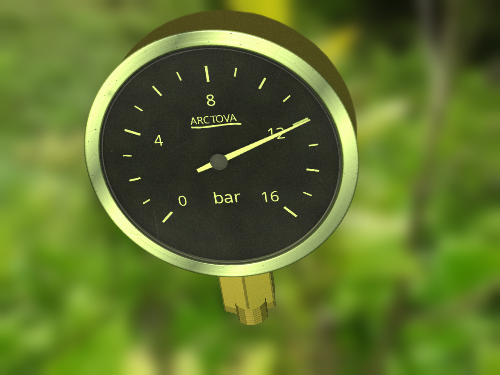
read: 12 bar
